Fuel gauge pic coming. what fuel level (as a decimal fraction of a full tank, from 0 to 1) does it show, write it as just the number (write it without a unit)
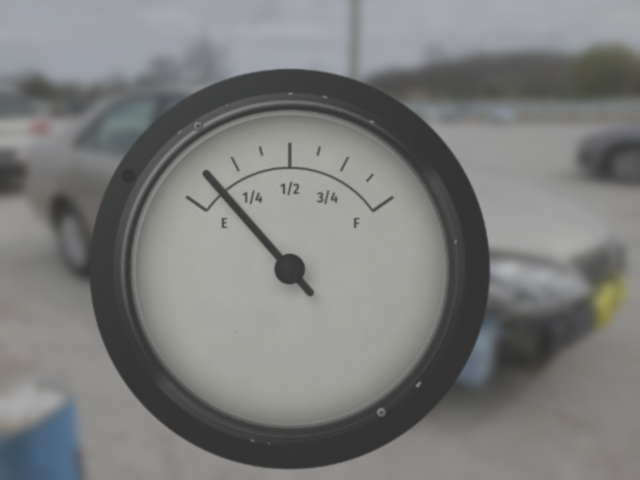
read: 0.125
